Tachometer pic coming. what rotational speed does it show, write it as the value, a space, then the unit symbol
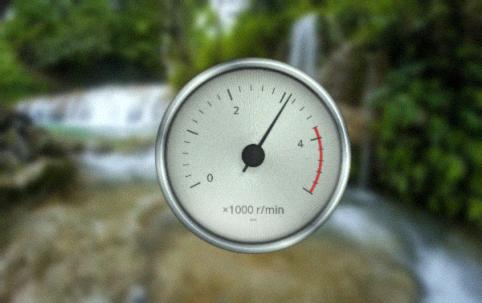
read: 3100 rpm
